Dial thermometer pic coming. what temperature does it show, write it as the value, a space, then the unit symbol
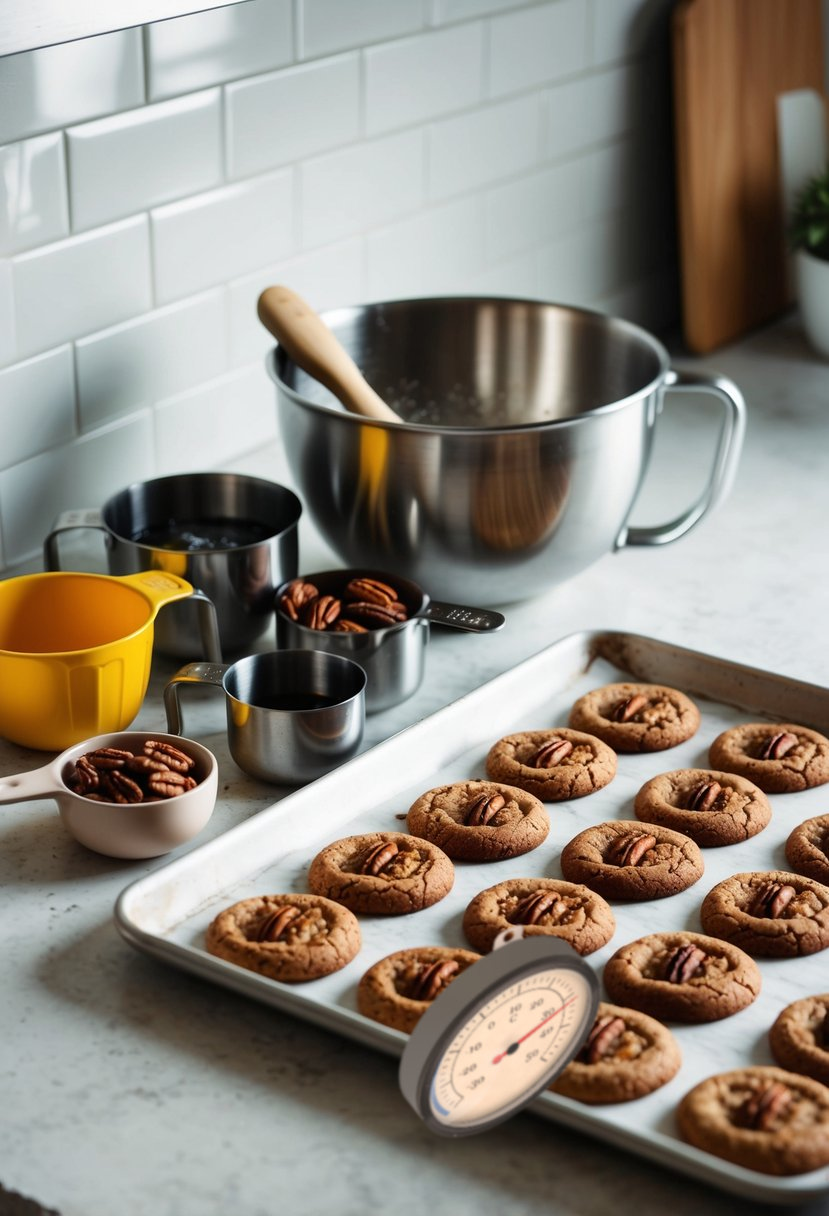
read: 30 °C
